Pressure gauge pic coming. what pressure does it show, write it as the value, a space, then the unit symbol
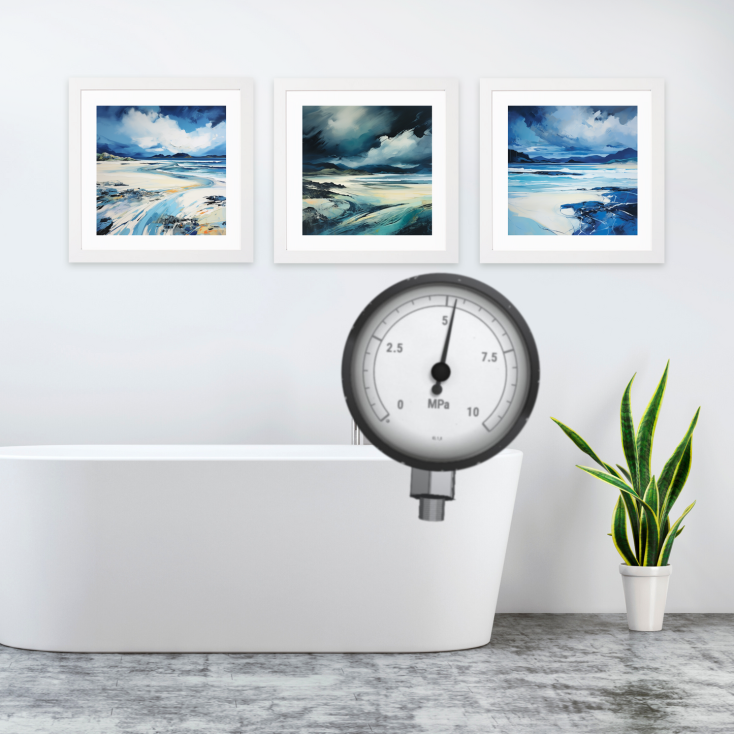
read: 5.25 MPa
